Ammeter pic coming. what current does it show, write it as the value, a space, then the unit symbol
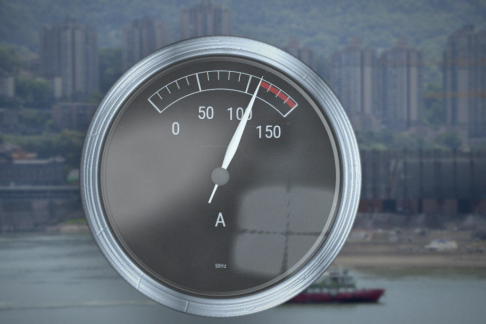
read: 110 A
